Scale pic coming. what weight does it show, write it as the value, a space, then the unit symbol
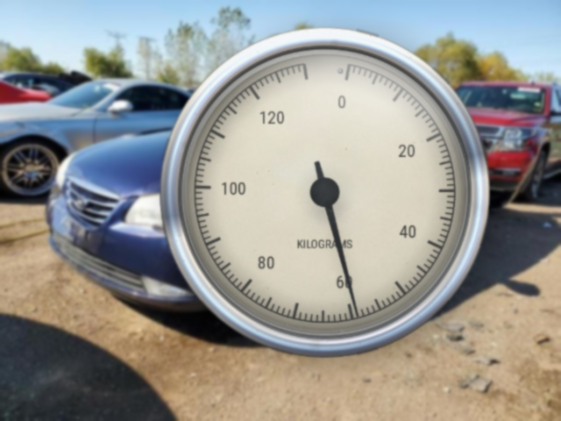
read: 59 kg
